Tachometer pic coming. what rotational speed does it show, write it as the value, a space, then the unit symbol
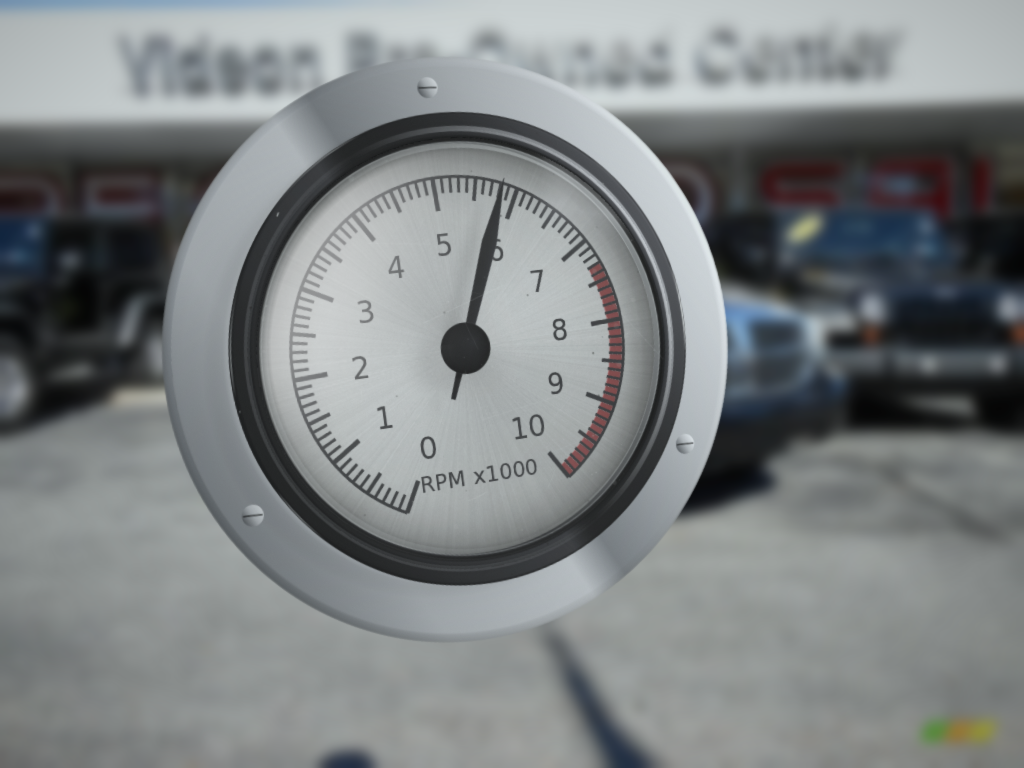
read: 5800 rpm
